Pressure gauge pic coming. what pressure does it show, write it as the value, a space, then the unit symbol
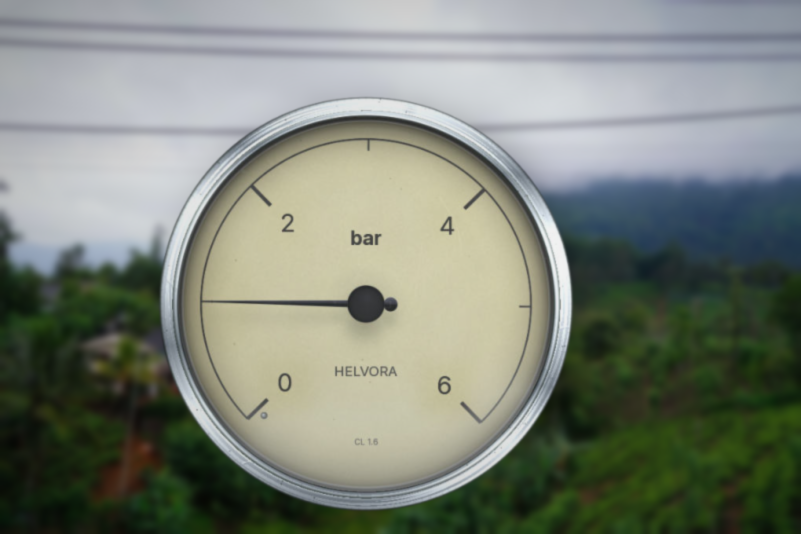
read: 1 bar
